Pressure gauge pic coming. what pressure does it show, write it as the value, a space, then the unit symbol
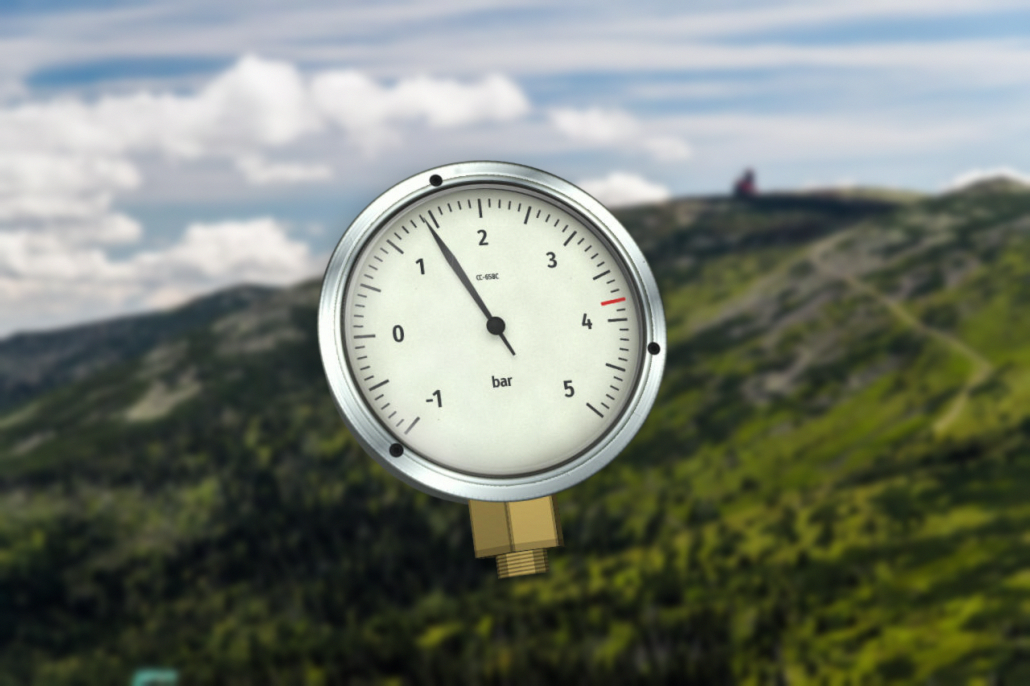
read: 1.4 bar
